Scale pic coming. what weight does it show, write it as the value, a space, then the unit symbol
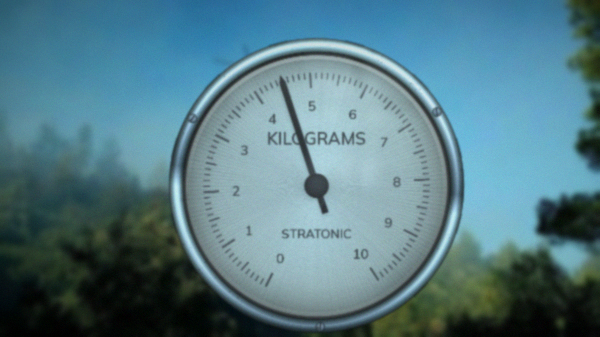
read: 4.5 kg
